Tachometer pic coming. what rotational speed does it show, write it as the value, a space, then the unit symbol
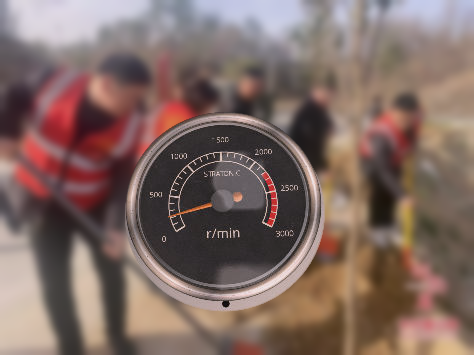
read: 200 rpm
